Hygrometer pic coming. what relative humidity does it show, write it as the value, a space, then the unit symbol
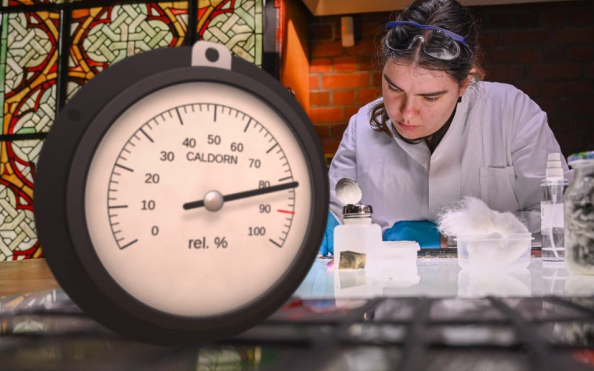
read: 82 %
